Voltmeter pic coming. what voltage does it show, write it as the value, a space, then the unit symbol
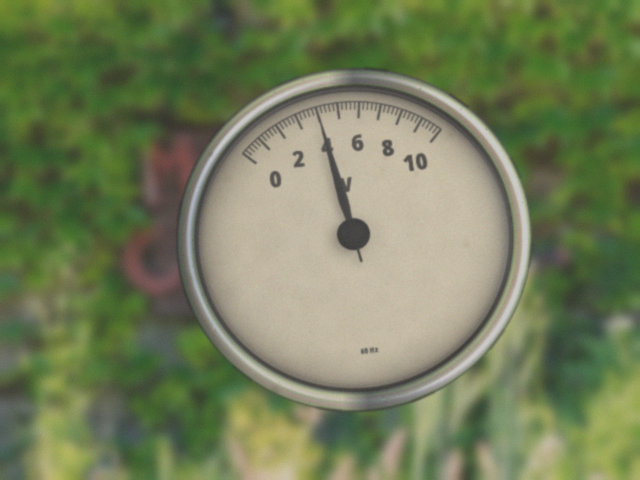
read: 4 V
